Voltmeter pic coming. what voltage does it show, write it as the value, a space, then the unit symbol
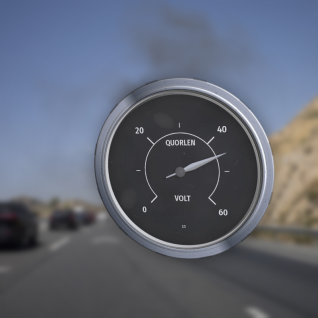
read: 45 V
